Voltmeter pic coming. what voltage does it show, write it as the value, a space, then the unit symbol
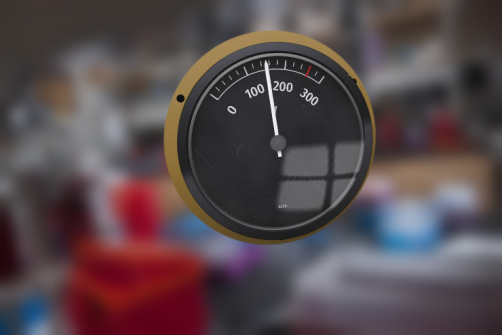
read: 150 V
